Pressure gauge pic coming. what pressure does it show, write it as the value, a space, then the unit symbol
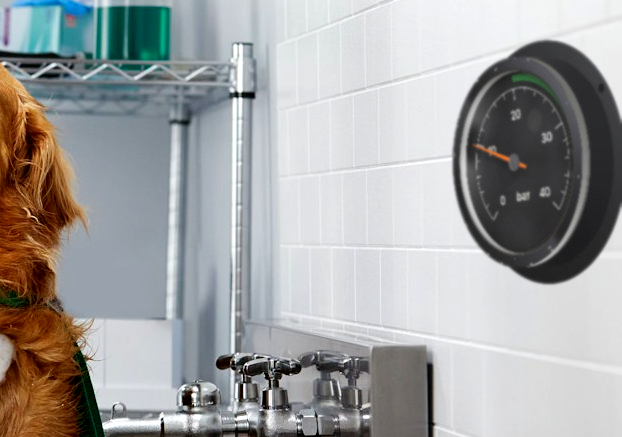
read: 10 bar
